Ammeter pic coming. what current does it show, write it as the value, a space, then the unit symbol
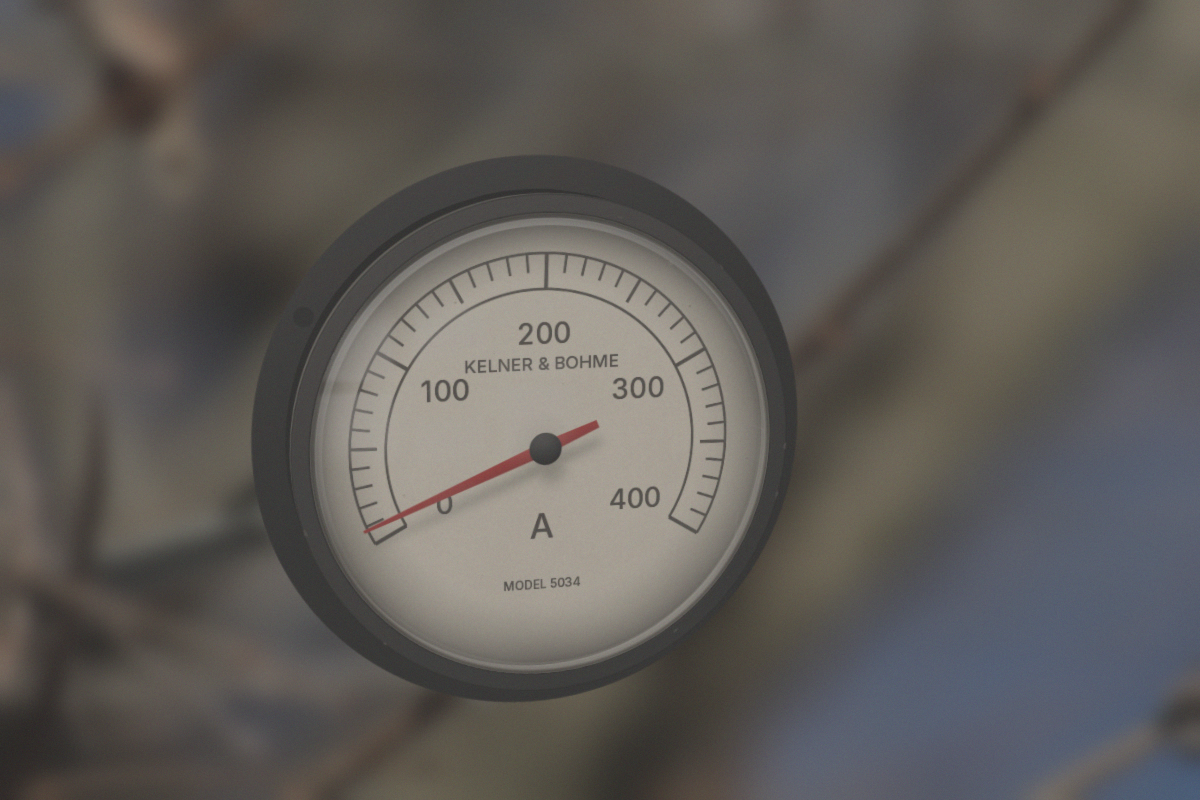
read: 10 A
